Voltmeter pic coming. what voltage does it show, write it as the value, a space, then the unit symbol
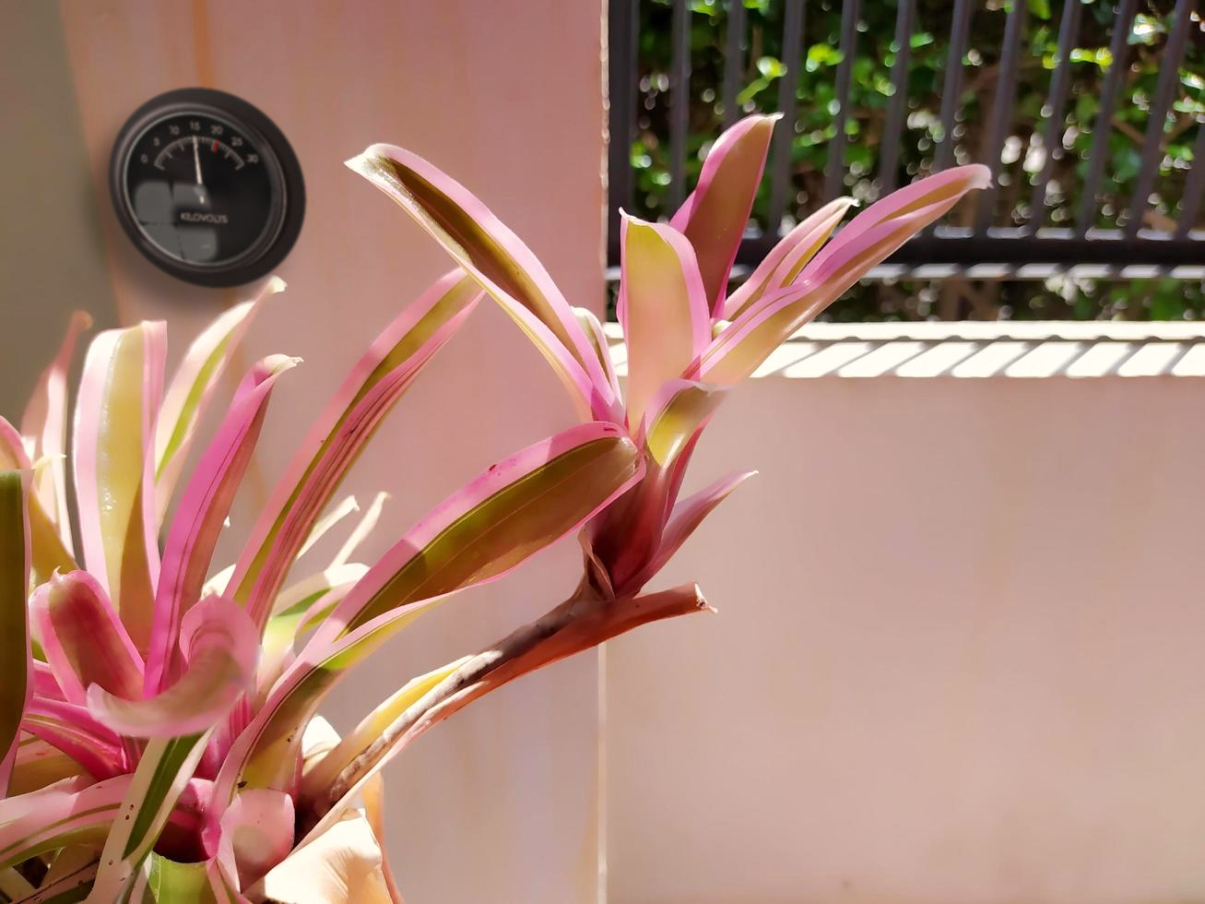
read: 15 kV
